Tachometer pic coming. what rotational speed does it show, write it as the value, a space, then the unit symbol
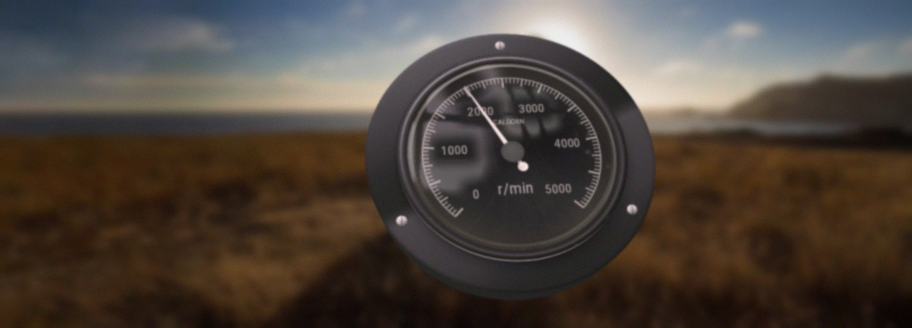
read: 2000 rpm
